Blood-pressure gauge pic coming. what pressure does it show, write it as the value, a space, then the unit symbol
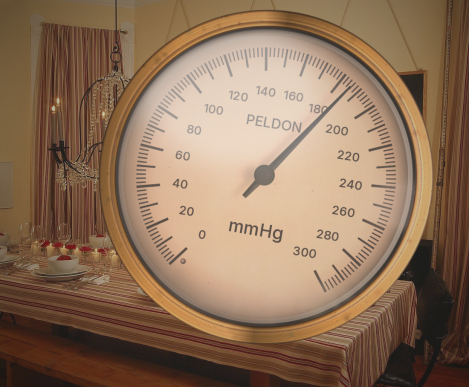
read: 186 mmHg
